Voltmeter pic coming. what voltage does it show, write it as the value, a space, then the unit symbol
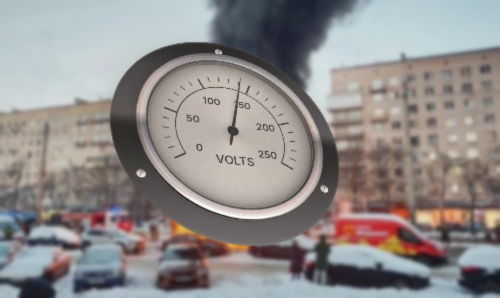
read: 140 V
